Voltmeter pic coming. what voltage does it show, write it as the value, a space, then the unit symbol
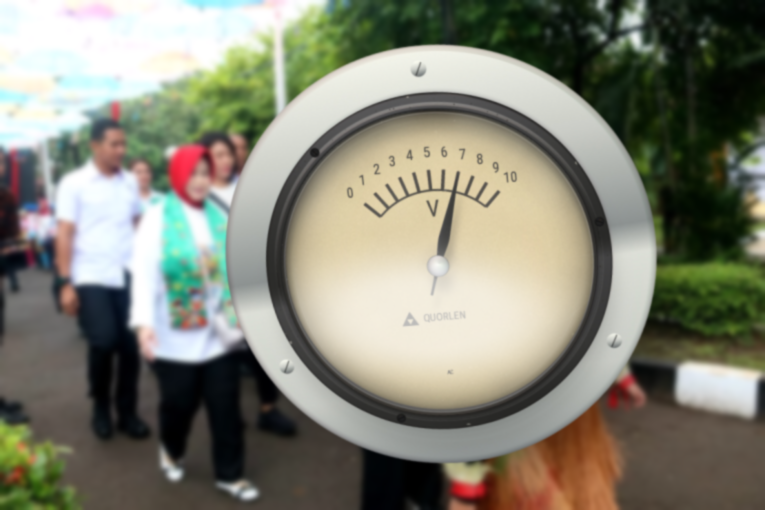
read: 7 V
